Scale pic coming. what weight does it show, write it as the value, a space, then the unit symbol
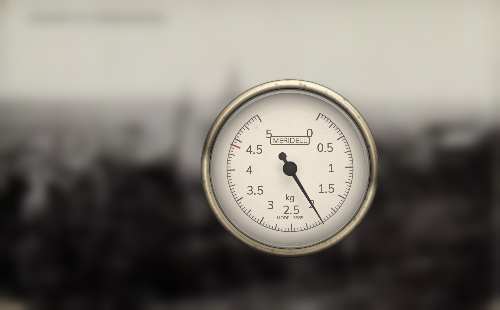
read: 2 kg
